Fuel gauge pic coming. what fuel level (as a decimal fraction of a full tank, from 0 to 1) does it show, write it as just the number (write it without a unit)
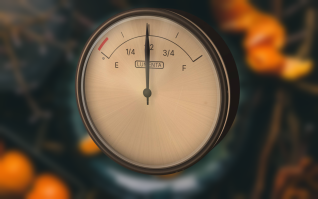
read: 0.5
